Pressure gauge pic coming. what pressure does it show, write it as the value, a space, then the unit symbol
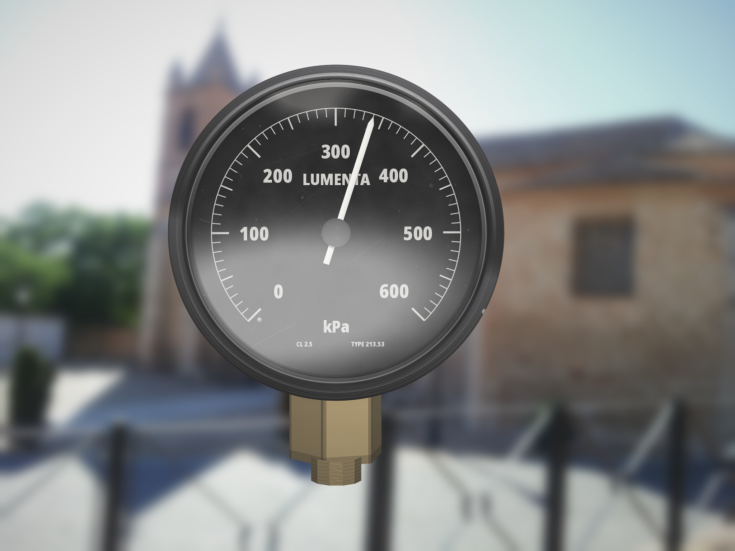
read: 340 kPa
